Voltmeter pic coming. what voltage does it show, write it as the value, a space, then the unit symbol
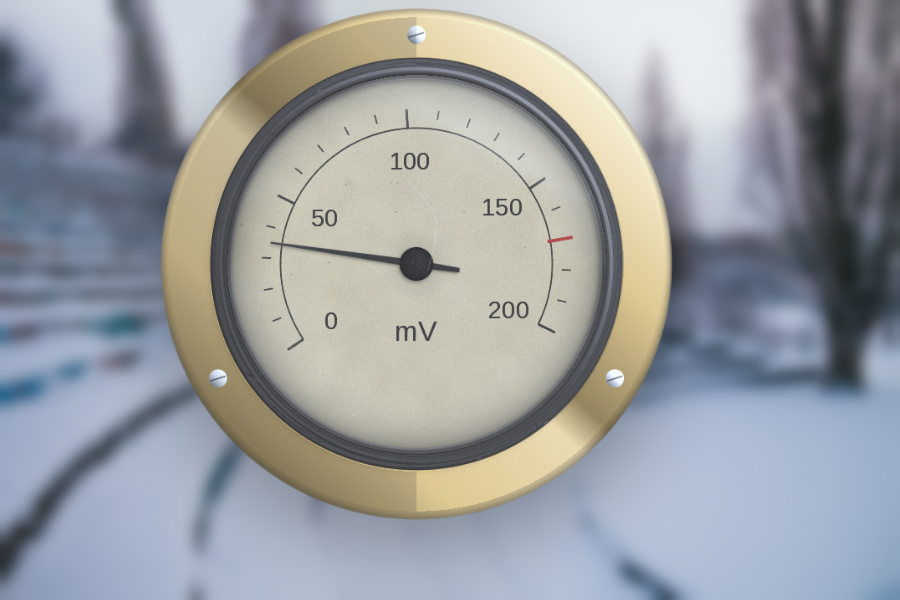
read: 35 mV
